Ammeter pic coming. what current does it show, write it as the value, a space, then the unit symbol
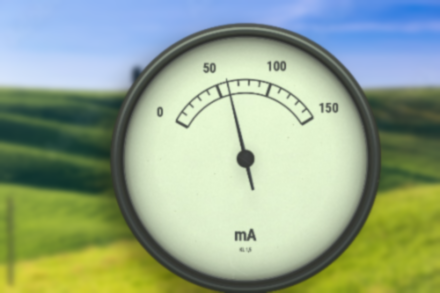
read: 60 mA
